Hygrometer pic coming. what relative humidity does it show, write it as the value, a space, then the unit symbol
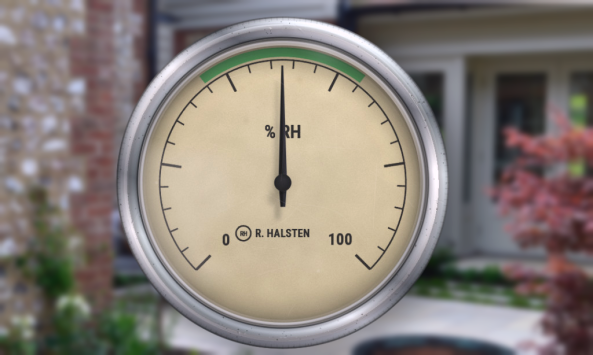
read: 50 %
